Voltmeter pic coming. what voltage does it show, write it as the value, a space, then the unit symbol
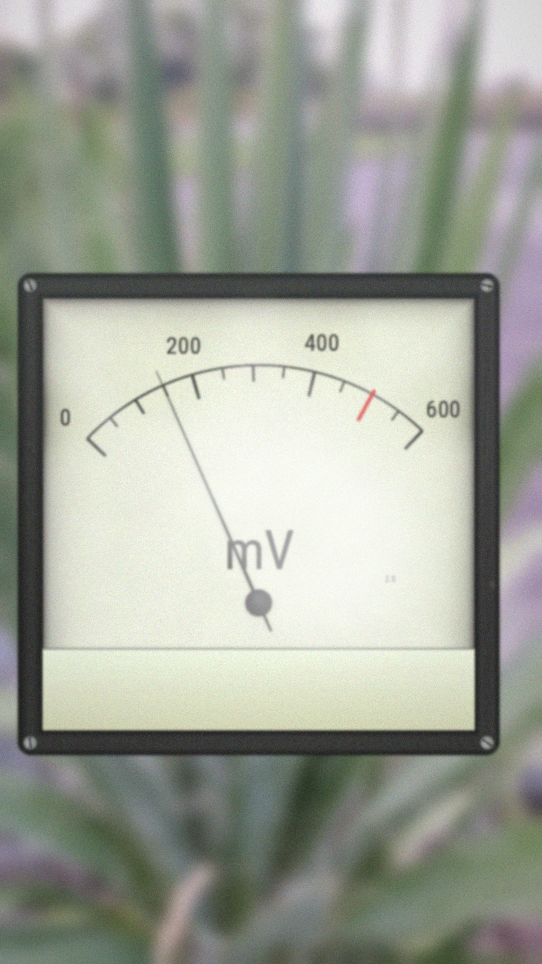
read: 150 mV
